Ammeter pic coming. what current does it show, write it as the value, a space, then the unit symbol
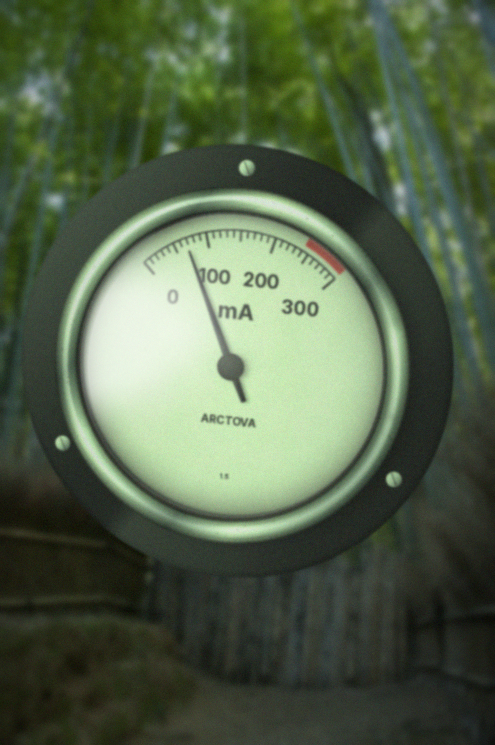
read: 70 mA
